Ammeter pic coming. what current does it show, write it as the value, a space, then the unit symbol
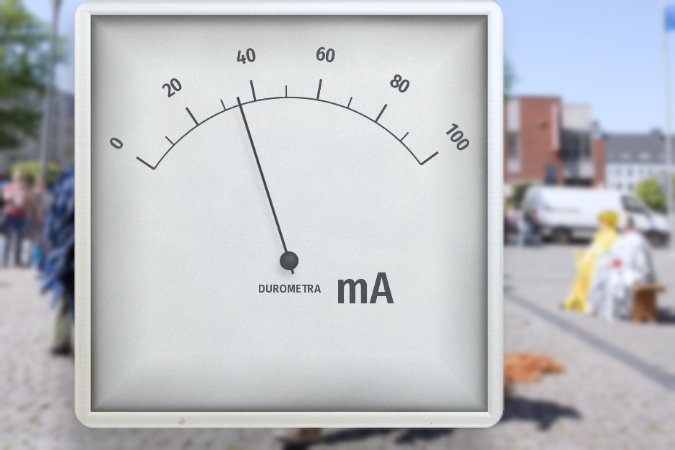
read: 35 mA
